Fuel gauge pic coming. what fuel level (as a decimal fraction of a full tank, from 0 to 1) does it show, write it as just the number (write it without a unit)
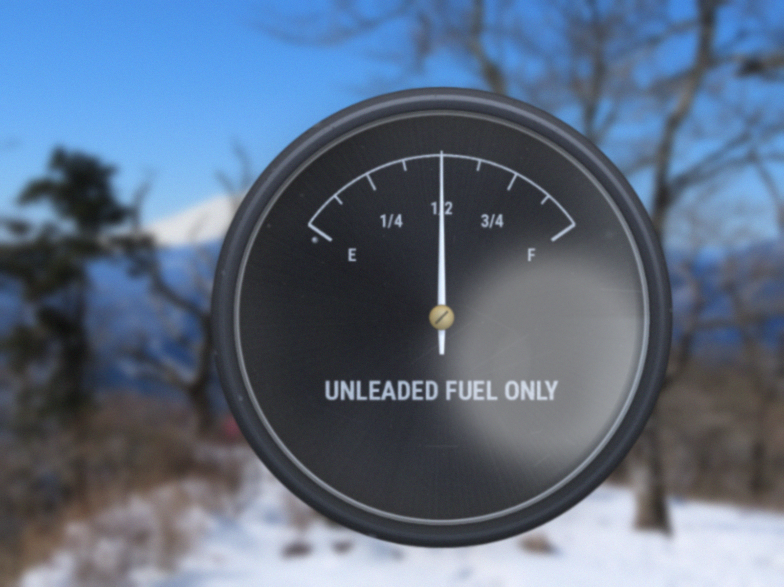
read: 0.5
